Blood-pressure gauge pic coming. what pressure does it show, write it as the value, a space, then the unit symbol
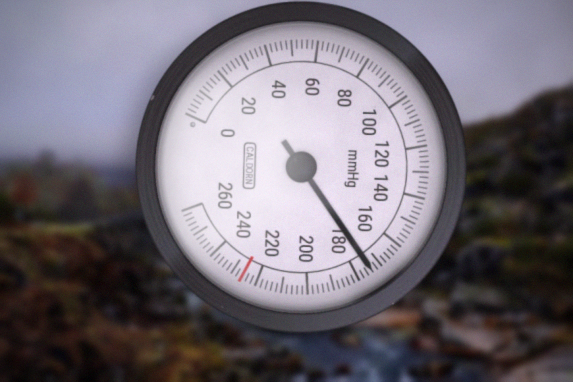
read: 174 mmHg
